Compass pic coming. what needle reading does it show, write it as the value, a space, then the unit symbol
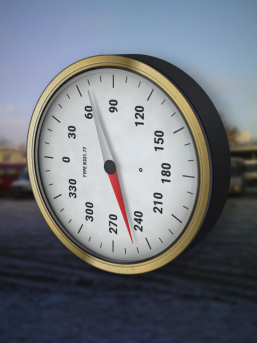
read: 250 °
